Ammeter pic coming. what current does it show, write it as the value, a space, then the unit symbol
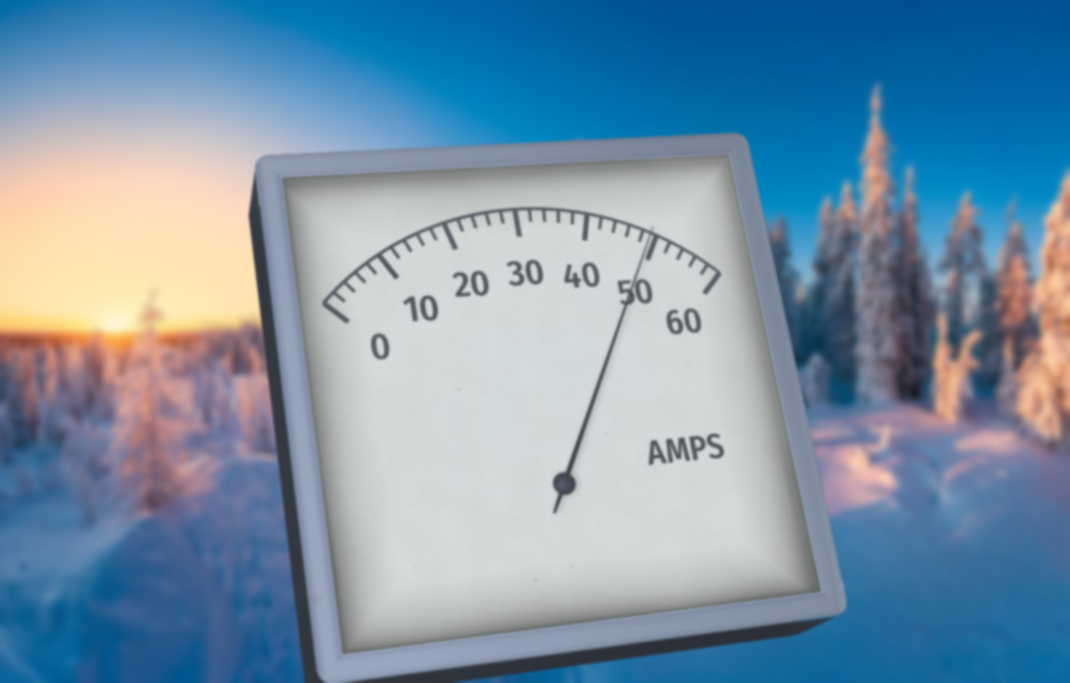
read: 49 A
